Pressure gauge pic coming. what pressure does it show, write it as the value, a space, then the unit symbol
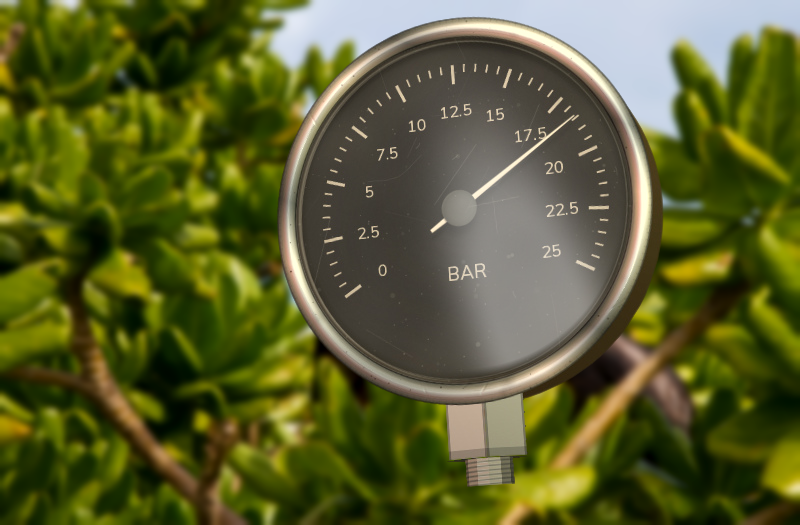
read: 18.5 bar
